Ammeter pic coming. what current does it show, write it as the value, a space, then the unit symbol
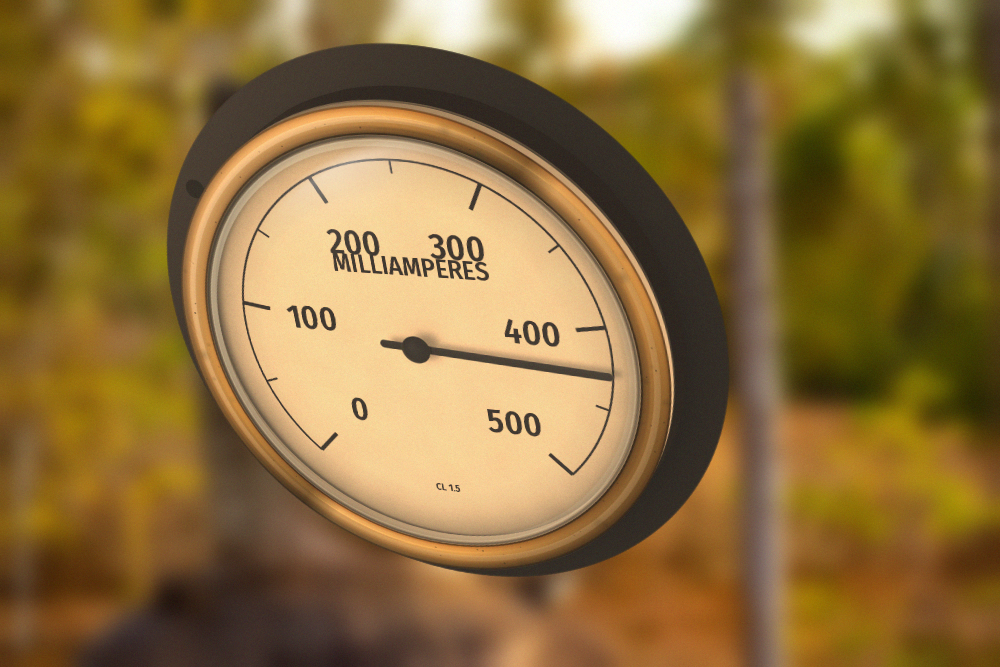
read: 425 mA
